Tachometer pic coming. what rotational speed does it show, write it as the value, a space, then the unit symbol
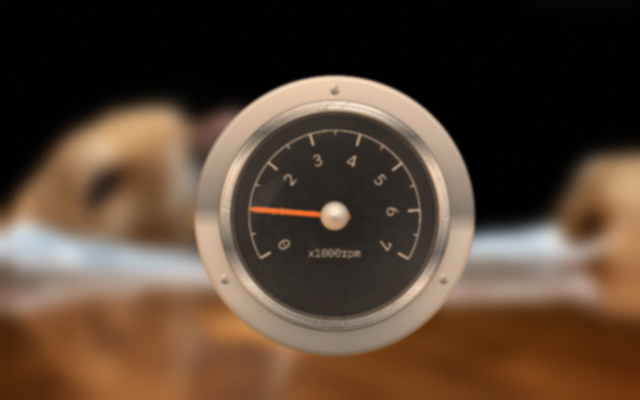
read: 1000 rpm
